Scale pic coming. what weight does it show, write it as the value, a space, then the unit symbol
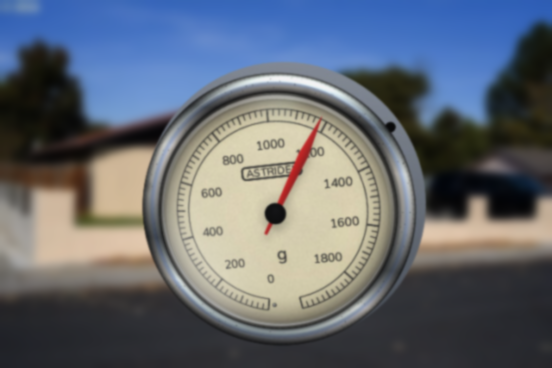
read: 1180 g
